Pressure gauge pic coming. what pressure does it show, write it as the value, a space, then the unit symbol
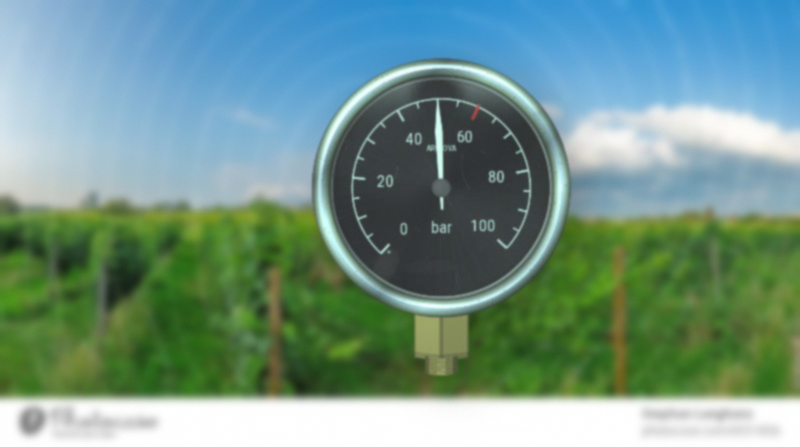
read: 50 bar
